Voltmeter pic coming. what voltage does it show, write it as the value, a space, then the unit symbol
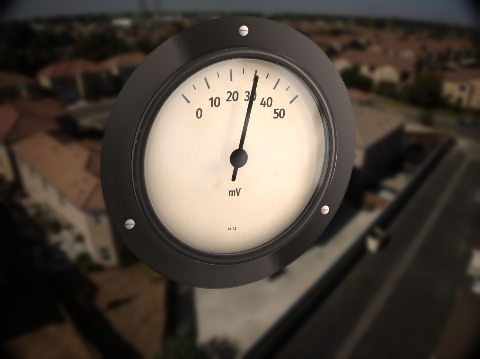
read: 30 mV
